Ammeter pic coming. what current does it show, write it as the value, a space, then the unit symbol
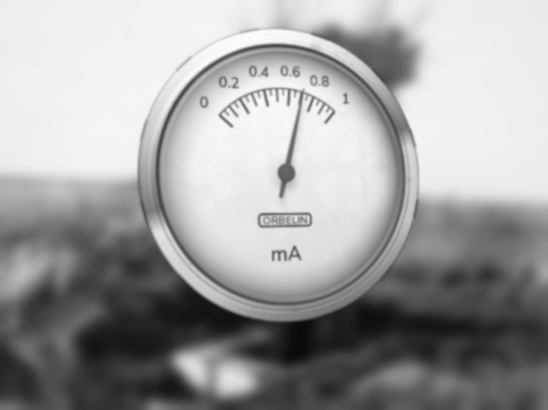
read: 0.7 mA
